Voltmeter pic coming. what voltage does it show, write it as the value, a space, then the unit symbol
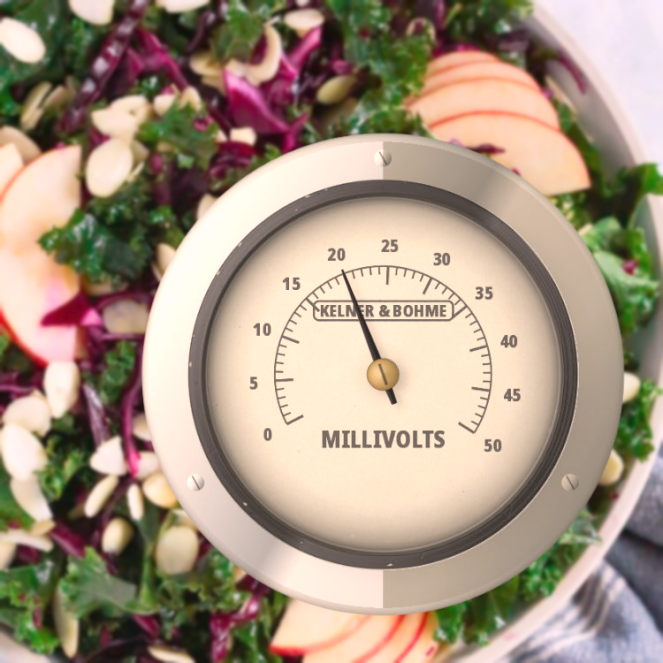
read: 20 mV
